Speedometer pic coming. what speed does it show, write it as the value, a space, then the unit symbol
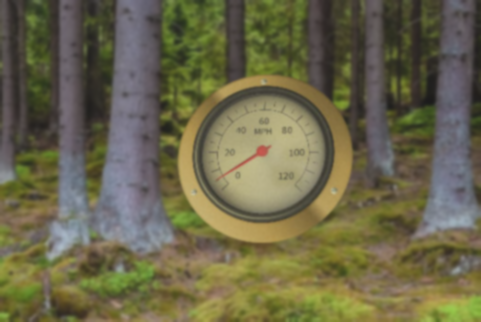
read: 5 mph
